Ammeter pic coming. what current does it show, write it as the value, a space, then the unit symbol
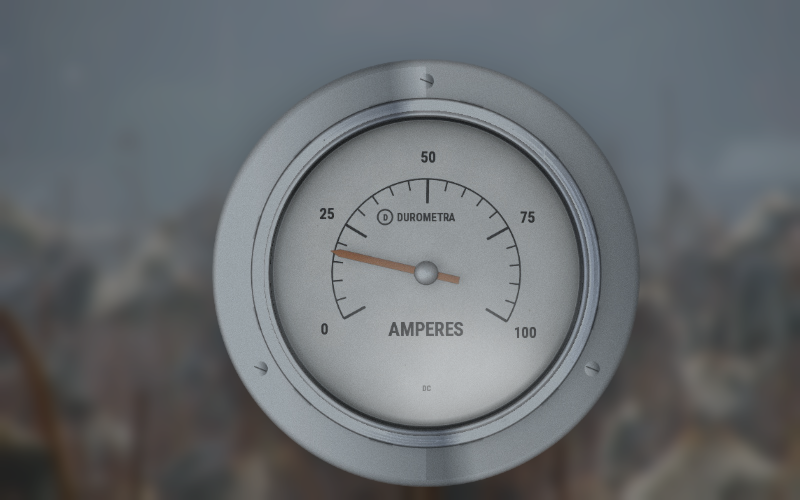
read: 17.5 A
